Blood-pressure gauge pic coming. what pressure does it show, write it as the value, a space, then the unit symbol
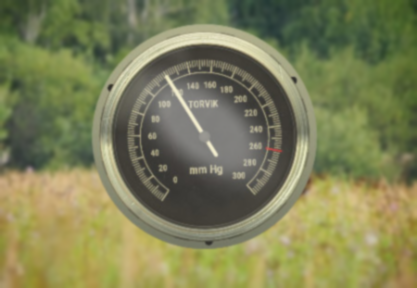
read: 120 mmHg
